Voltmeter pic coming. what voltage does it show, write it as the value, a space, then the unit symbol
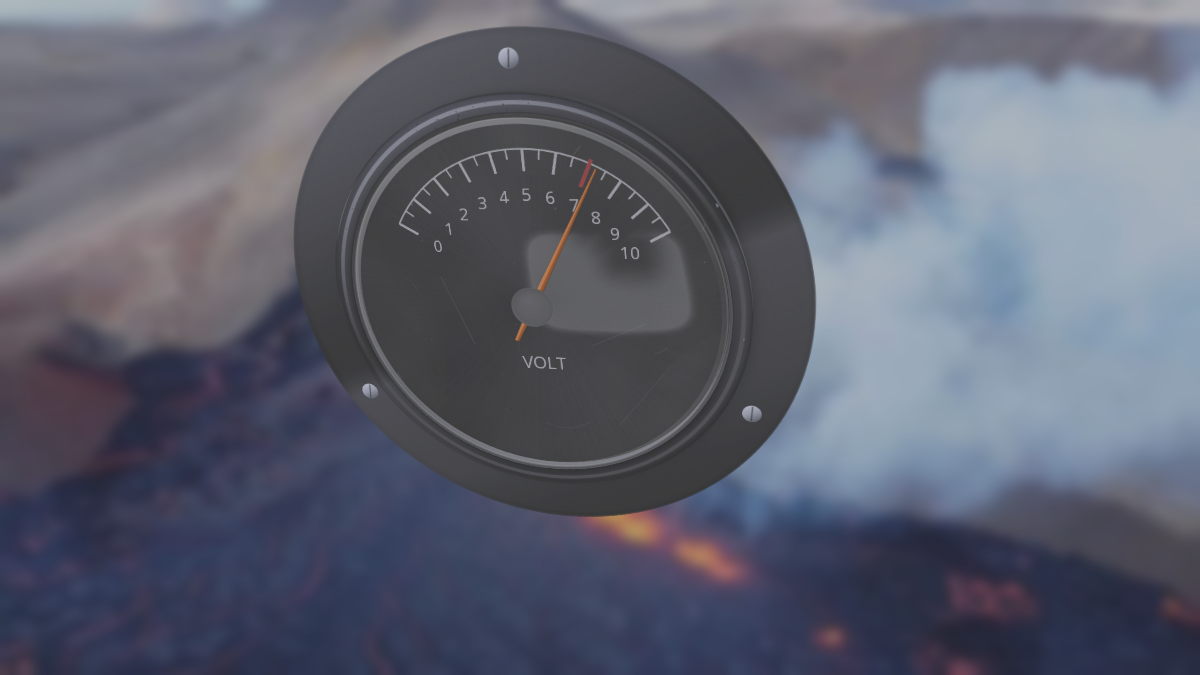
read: 7.25 V
